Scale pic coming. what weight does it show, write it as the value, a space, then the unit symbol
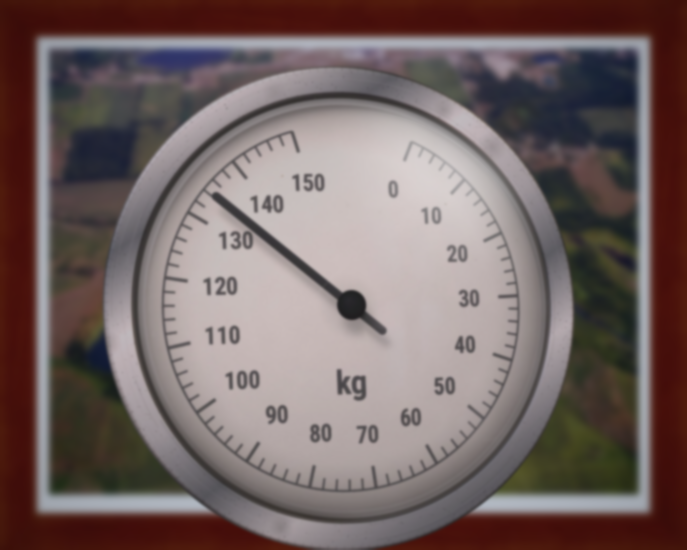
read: 134 kg
